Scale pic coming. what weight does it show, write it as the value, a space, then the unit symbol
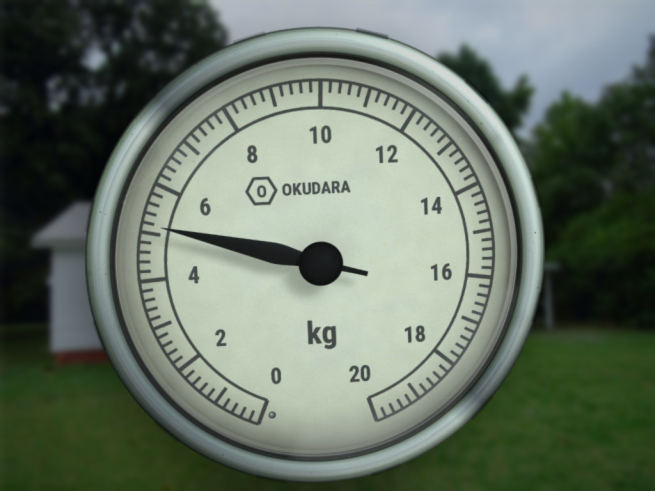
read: 5.2 kg
